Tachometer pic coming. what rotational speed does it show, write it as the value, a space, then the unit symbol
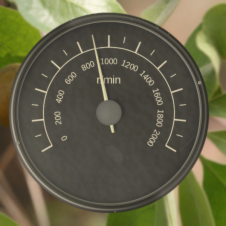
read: 900 rpm
